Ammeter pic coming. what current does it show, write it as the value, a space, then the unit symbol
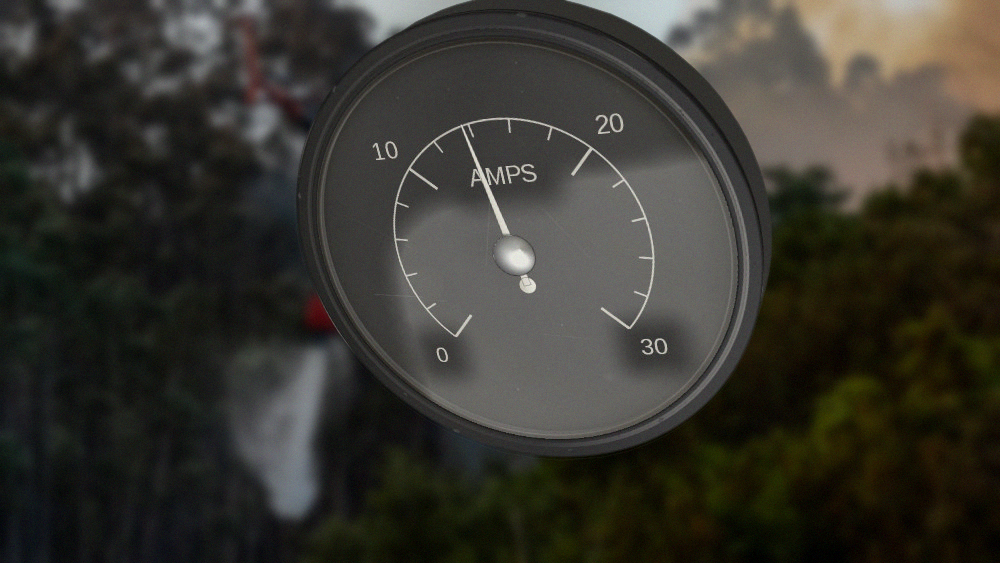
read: 14 A
